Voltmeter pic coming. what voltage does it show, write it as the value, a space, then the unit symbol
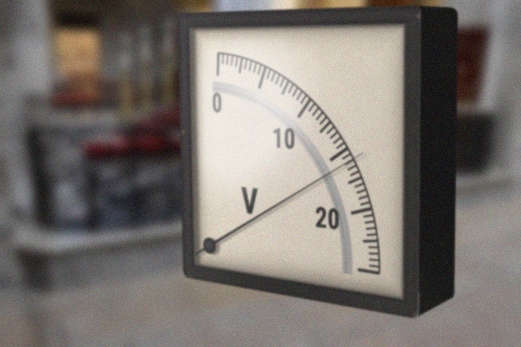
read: 16 V
